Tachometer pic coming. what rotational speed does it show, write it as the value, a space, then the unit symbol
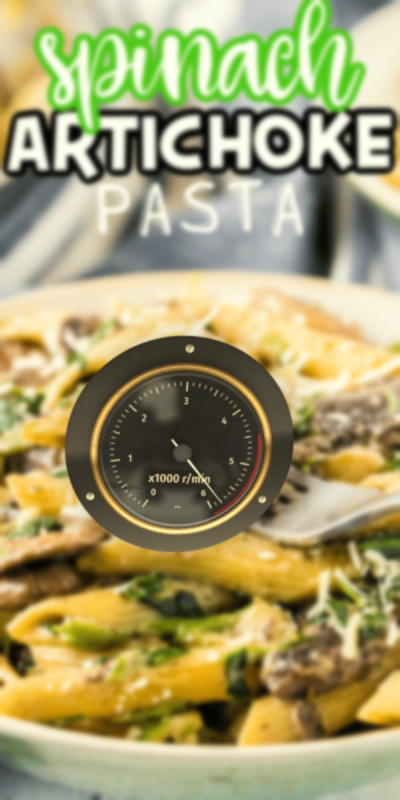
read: 5800 rpm
